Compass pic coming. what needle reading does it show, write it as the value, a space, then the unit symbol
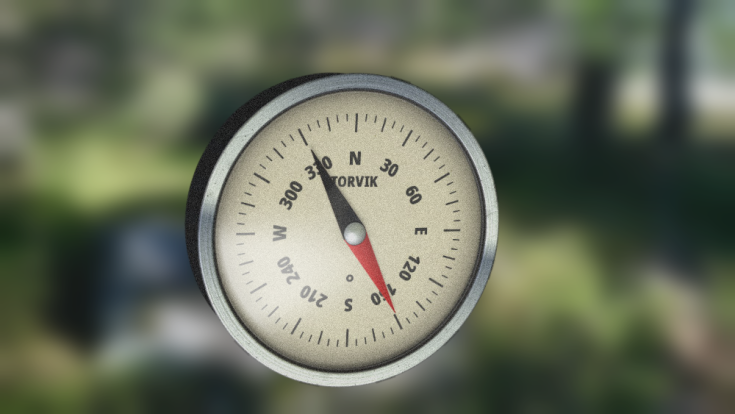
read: 150 °
